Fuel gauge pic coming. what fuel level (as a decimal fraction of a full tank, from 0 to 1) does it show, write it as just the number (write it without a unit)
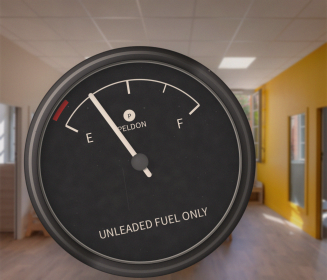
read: 0.25
